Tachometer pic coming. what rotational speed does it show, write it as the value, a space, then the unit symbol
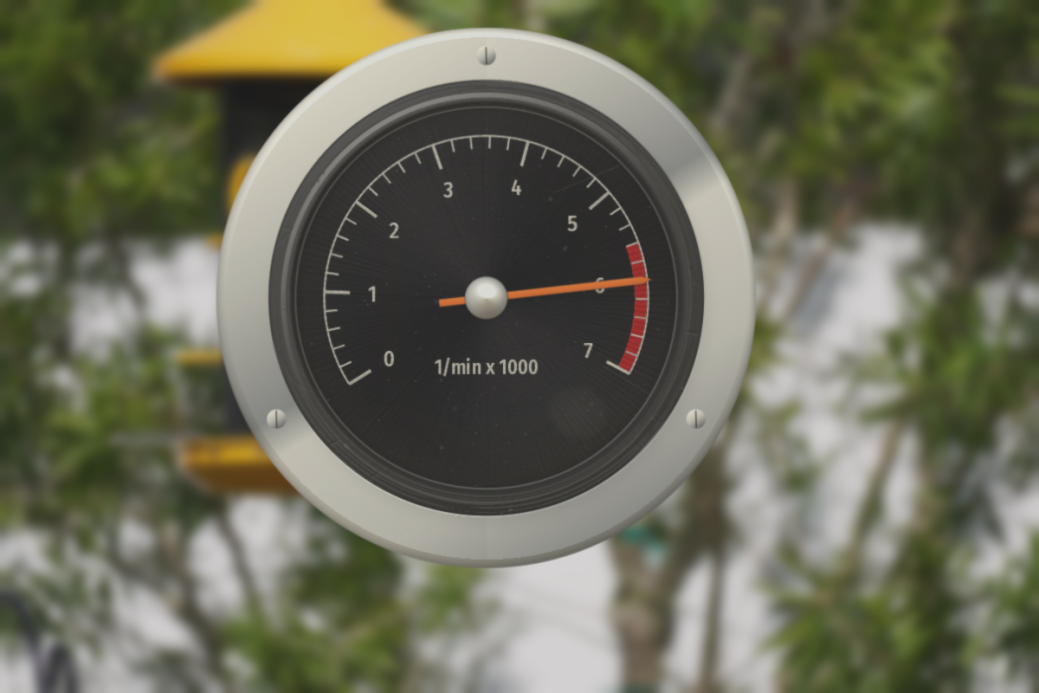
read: 6000 rpm
